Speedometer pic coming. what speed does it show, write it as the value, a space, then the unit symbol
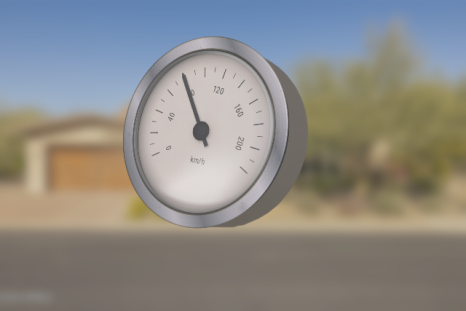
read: 80 km/h
